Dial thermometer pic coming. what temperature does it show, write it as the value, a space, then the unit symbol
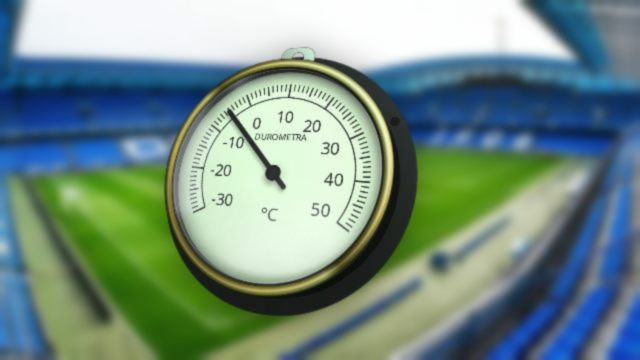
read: -5 °C
